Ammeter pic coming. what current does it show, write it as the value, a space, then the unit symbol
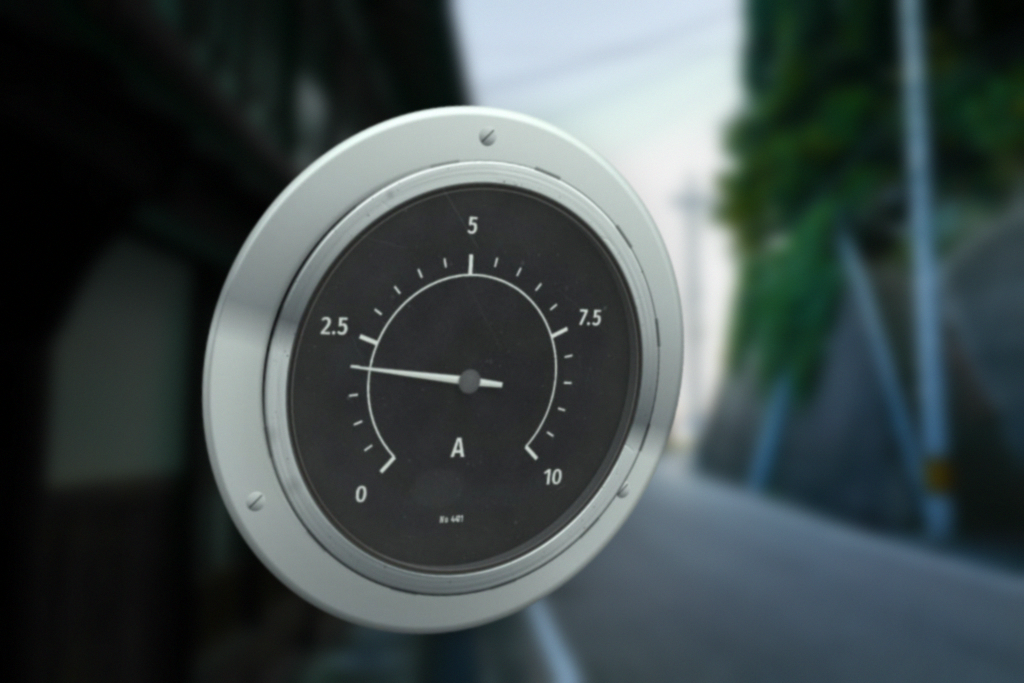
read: 2 A
